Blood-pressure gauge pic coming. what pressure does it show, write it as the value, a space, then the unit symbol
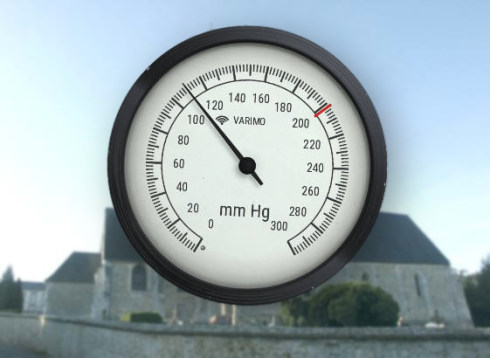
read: 110 mmHg
